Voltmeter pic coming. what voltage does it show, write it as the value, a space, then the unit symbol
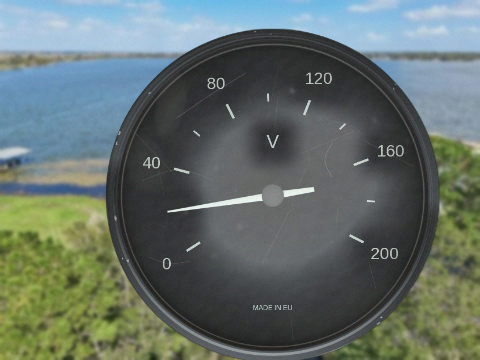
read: 20 V
